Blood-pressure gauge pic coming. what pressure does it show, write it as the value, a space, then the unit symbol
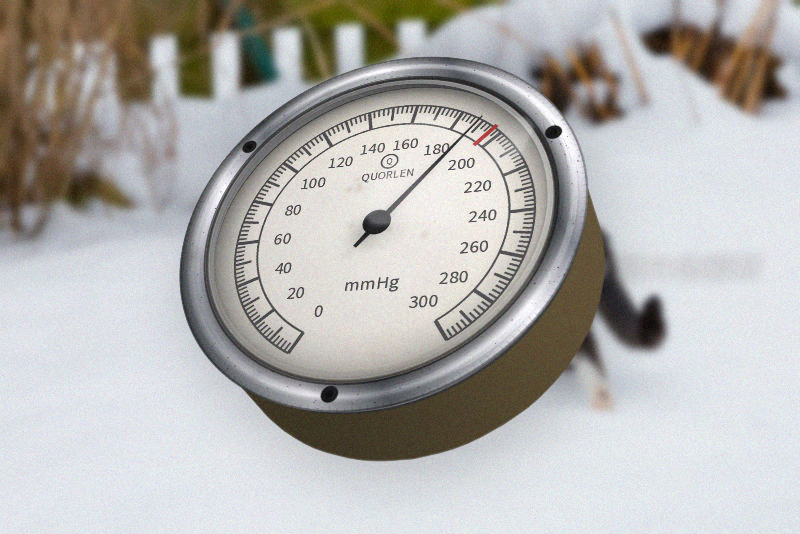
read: 190 mmHg
